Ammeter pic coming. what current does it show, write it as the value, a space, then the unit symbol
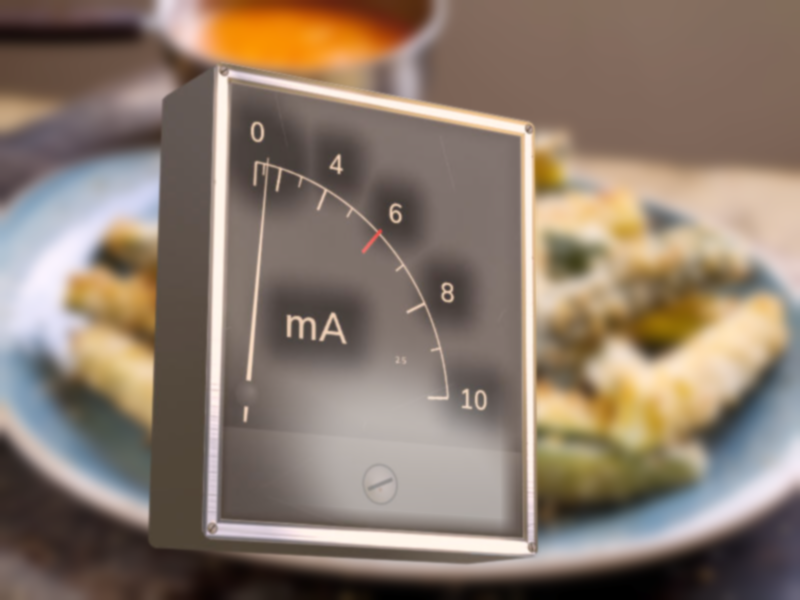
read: 1 mA
